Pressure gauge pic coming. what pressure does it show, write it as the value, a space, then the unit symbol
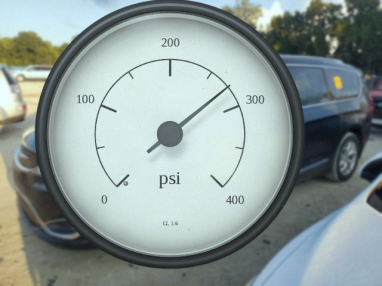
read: 275 psi
